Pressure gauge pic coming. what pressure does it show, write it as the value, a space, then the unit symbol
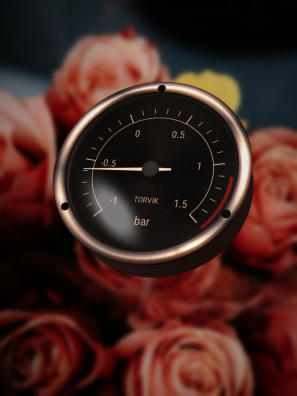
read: -0.6 bar
